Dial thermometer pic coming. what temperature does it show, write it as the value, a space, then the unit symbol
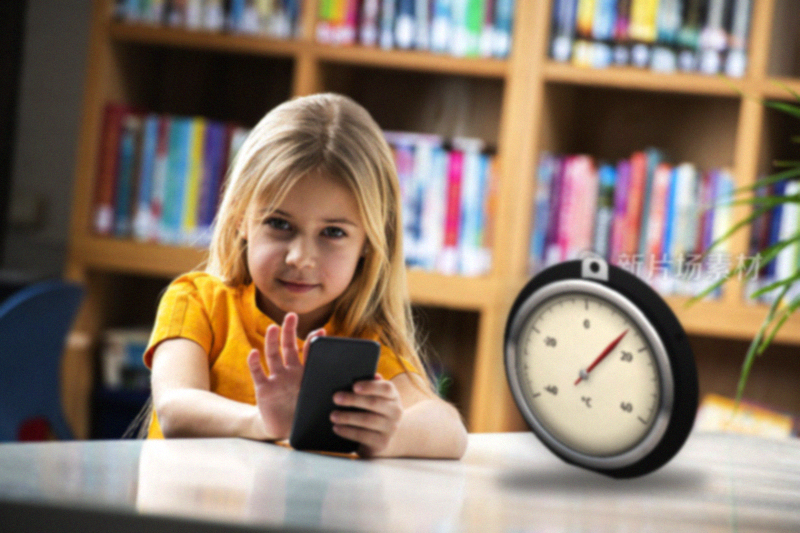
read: 14 °C
